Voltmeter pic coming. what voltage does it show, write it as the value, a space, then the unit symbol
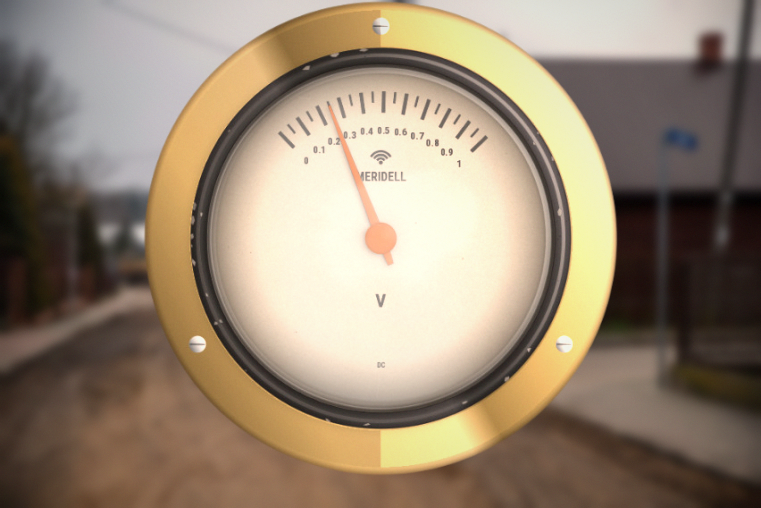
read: 0.25 V
